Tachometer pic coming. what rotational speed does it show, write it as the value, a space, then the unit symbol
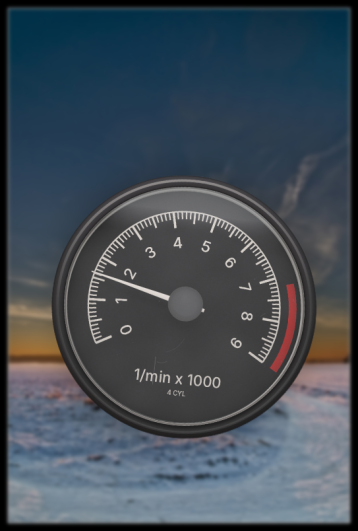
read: 1600 rpm
